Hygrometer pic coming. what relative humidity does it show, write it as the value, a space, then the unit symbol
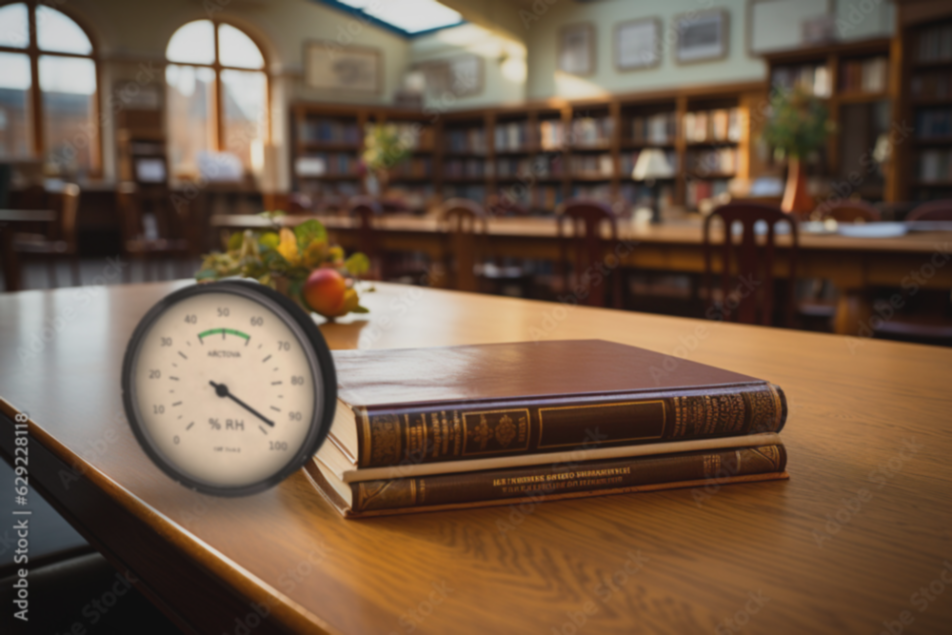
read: 95 %
